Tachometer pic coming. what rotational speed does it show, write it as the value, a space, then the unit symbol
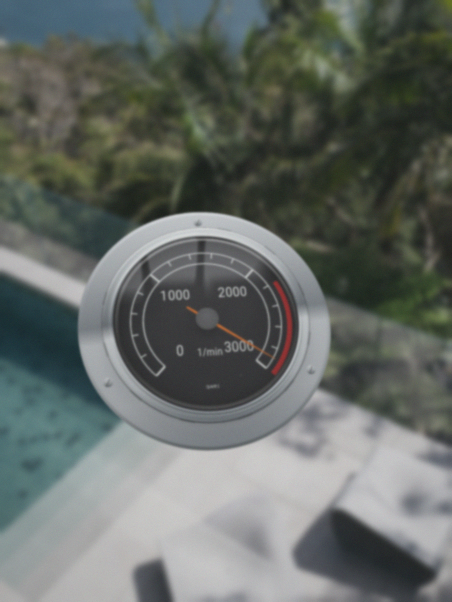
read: 2900 rpm
